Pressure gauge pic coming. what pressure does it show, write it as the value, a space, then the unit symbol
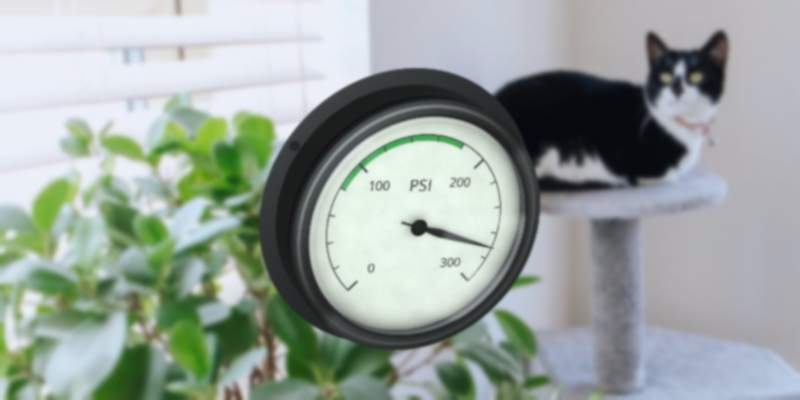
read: 270 psi
